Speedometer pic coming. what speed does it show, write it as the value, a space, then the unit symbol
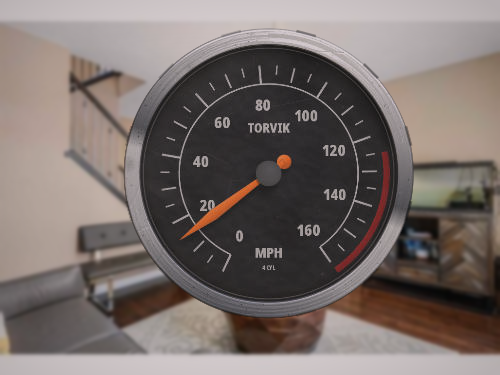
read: 15 mph
